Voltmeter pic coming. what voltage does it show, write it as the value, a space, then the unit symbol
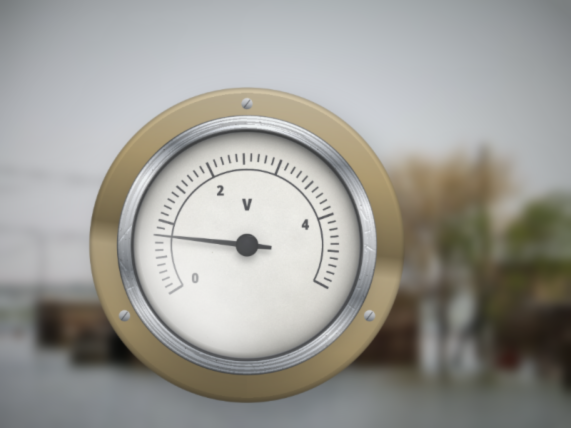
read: 0.8 V
